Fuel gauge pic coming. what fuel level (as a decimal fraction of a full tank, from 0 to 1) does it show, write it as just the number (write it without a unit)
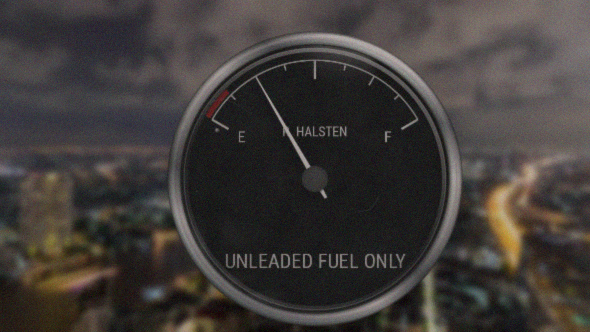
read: 0.25
